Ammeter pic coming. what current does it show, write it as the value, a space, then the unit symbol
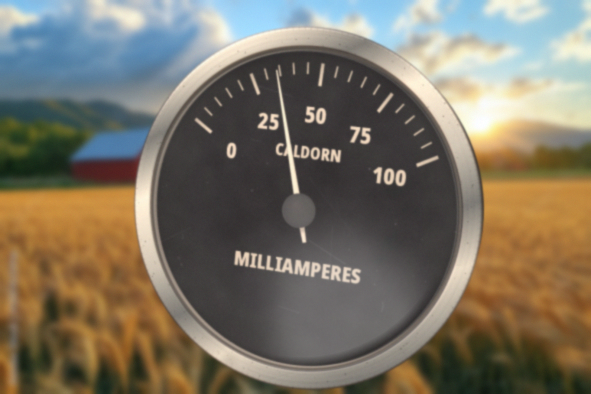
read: 35 mA
